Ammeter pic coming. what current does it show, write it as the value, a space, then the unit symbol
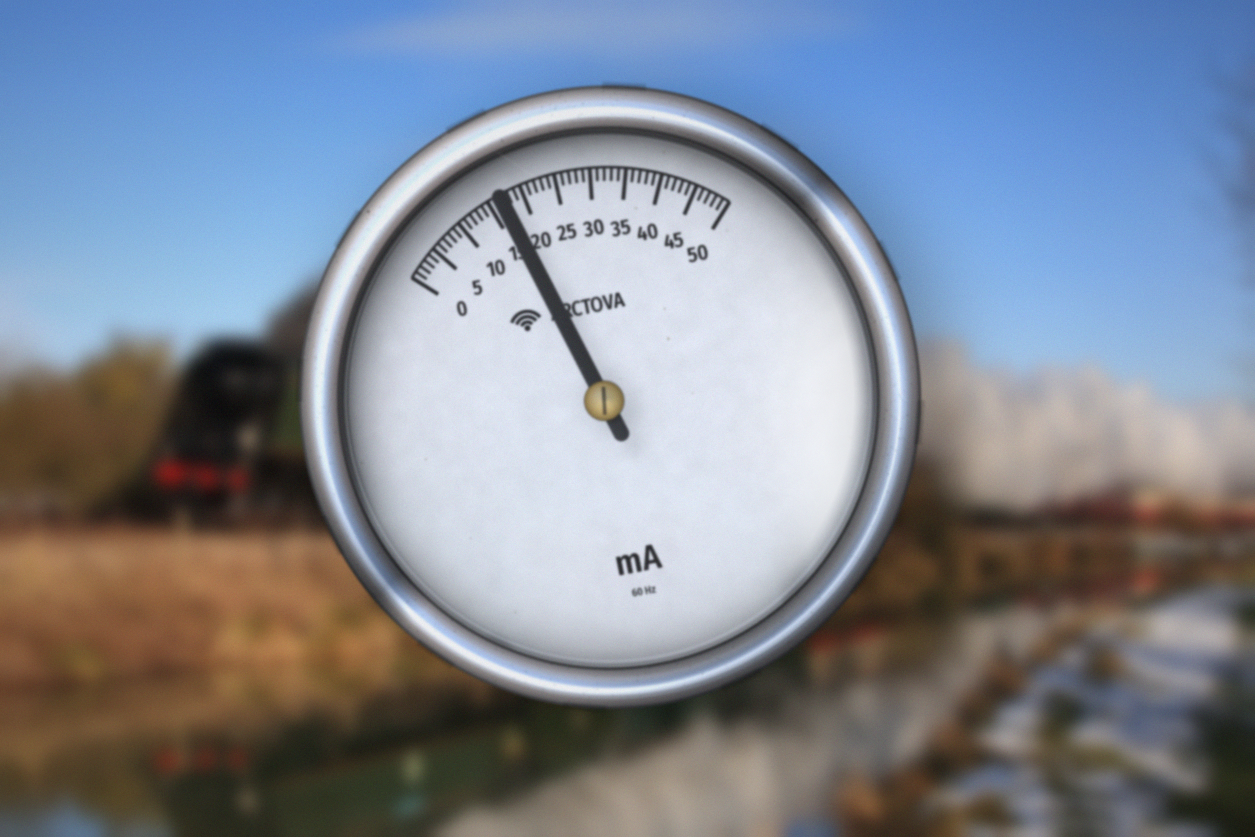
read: 17 mA
